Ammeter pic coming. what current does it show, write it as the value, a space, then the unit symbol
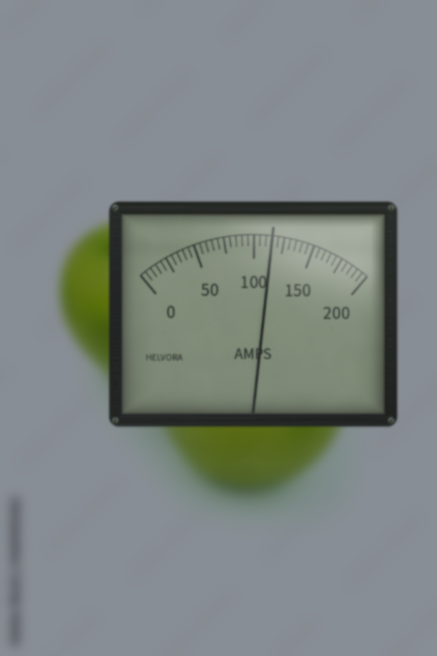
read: 115 A
